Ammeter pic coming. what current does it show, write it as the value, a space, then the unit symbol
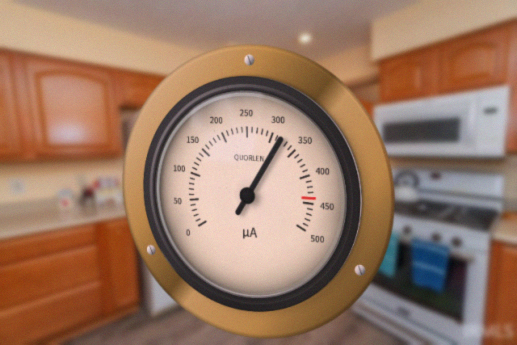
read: 320 µA
